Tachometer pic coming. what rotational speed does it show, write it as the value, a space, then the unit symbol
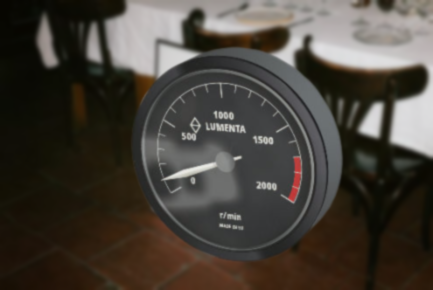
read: 100 rpm
